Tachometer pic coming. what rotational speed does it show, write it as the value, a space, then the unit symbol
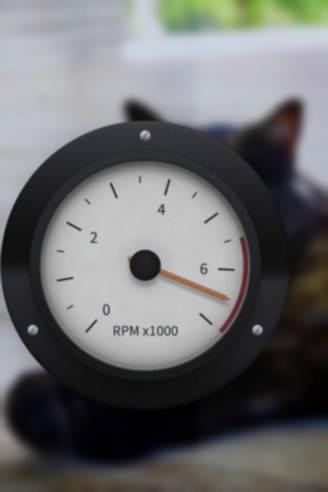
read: 6500 rpm
